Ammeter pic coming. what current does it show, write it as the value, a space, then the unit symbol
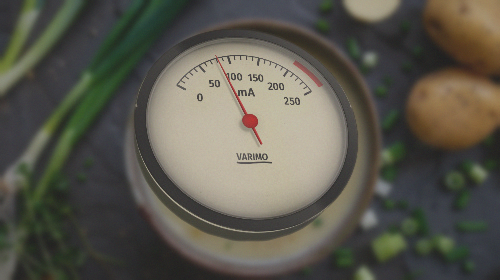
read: 80 mA
